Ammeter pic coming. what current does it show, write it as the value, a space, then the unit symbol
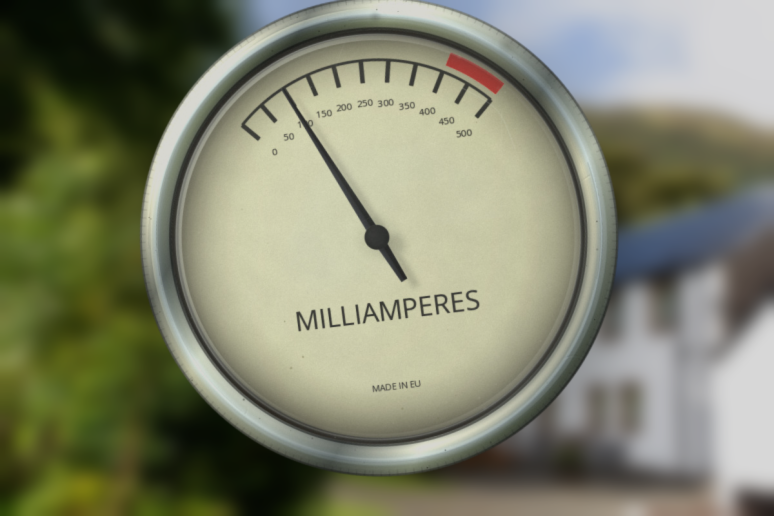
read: 100 mA
